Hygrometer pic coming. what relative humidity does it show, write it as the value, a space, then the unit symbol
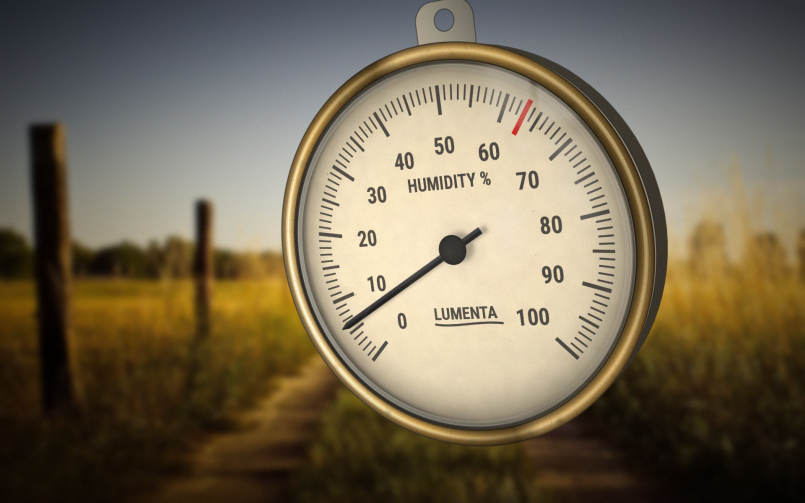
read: 6 %
